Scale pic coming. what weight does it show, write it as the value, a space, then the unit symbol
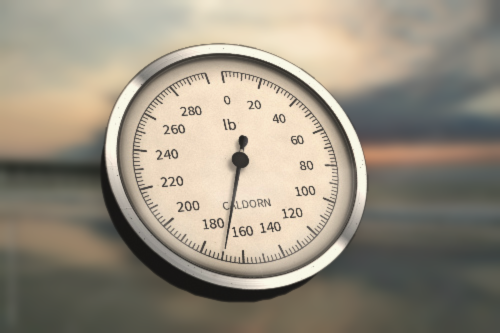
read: 170 lb
